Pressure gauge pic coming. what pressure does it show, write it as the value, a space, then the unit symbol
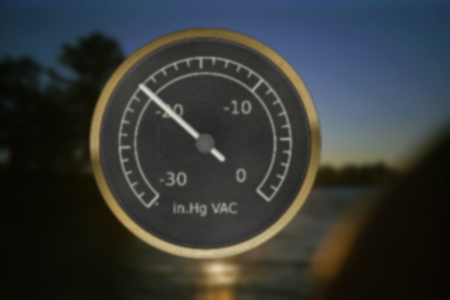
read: -20 inHg
